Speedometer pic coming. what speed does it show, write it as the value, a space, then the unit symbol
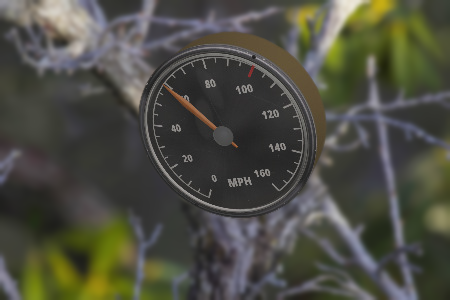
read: 60 mph
